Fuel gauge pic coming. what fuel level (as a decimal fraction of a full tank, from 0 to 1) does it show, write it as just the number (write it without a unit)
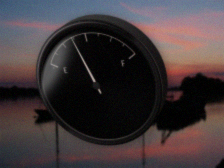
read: 0.375
